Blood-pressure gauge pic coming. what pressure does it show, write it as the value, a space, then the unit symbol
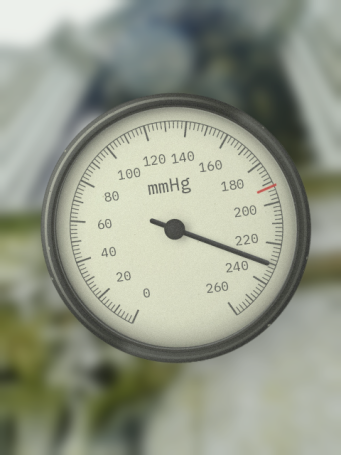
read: 230 mmHg
